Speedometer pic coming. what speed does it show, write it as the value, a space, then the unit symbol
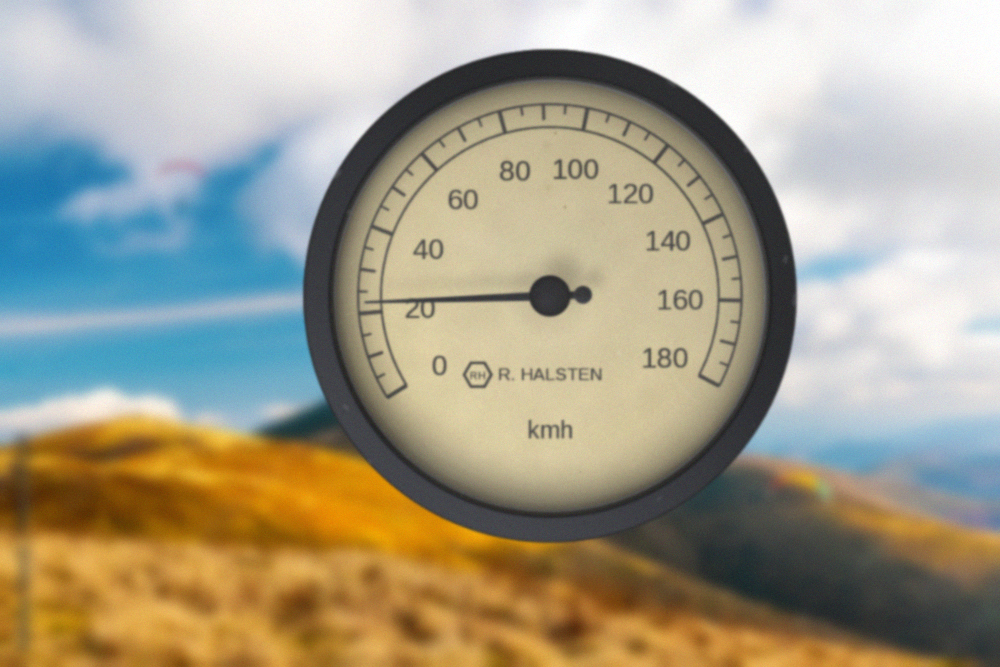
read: 22.5 km/h
